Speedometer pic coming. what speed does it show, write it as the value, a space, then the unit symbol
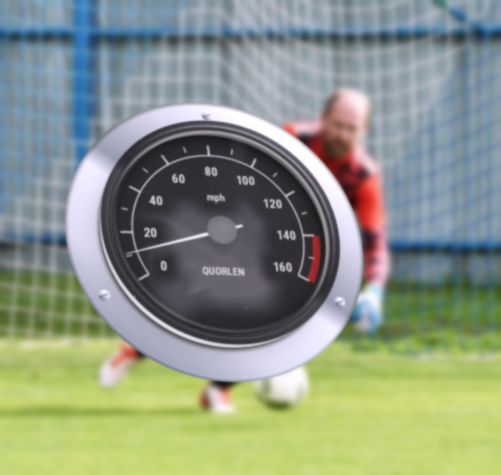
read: 10 mph
